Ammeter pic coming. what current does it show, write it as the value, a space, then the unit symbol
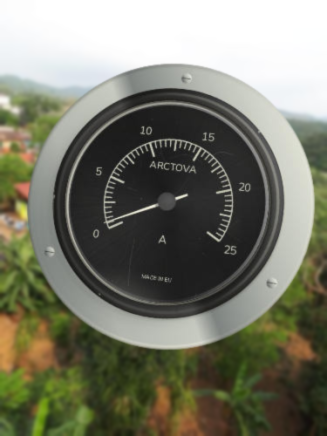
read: 0.5 A
